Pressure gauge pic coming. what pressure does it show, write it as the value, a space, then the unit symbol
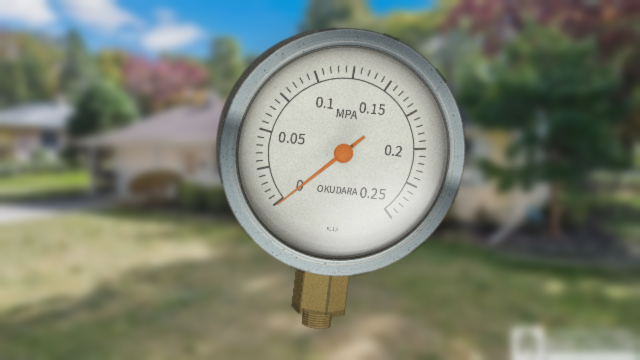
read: 0 MPa
